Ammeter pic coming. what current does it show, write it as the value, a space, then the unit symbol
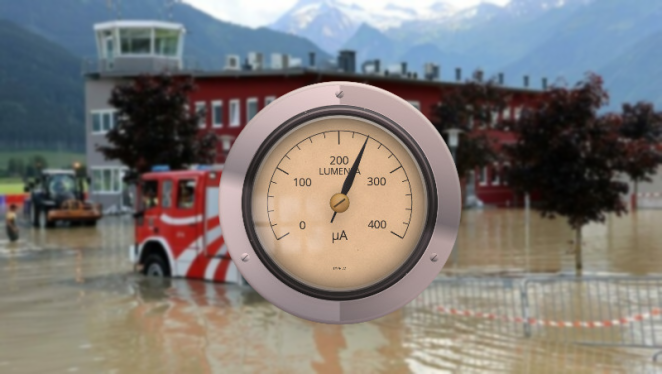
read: 240 µA
